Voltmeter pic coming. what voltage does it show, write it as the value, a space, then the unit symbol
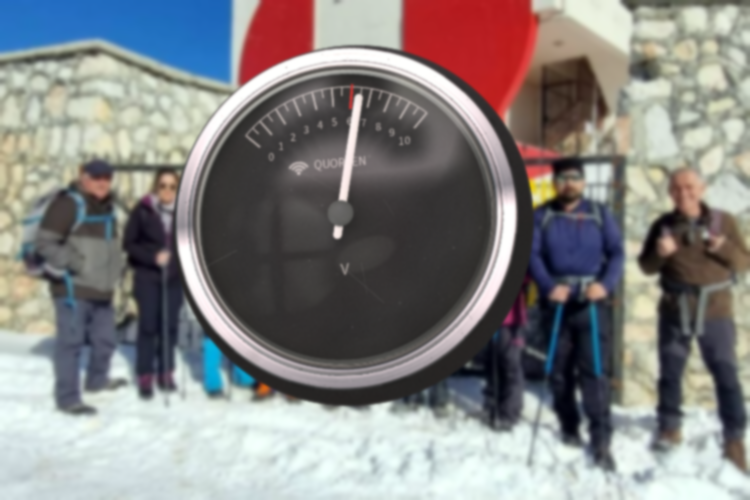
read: 6.5 V
